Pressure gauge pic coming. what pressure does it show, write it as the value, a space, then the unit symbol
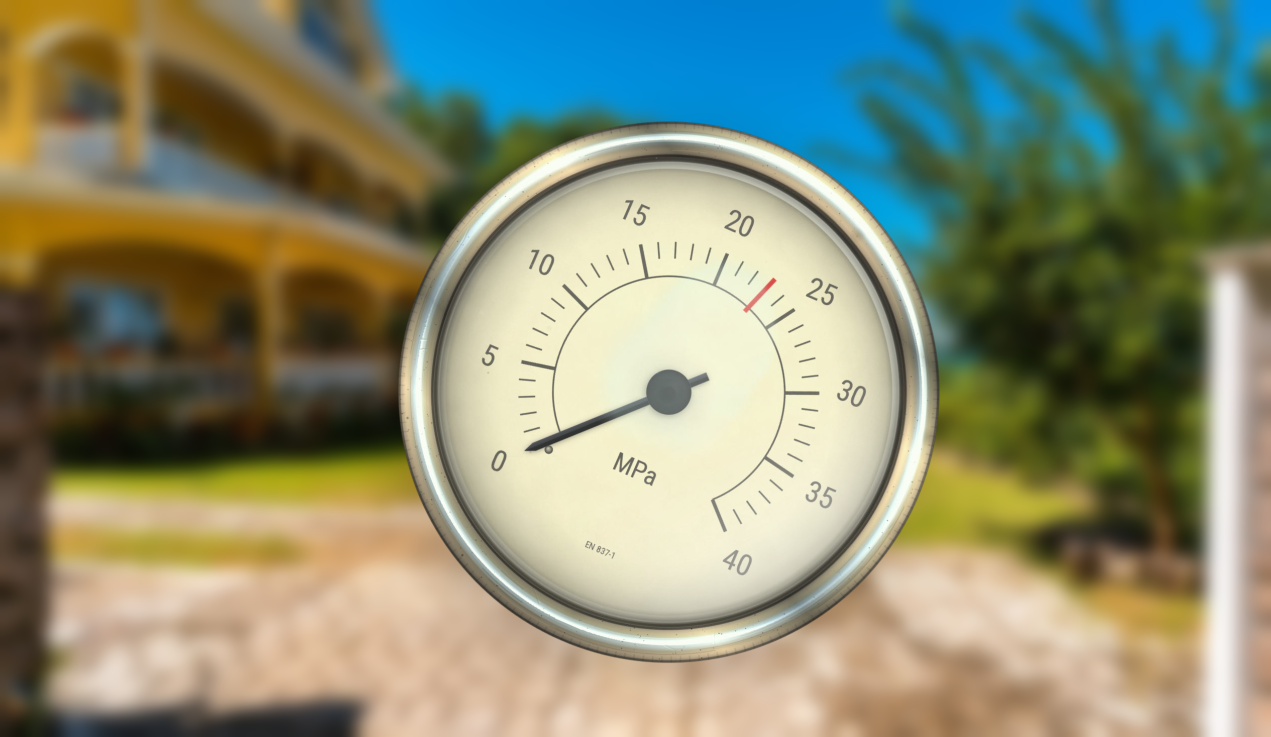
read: 0 MPa
